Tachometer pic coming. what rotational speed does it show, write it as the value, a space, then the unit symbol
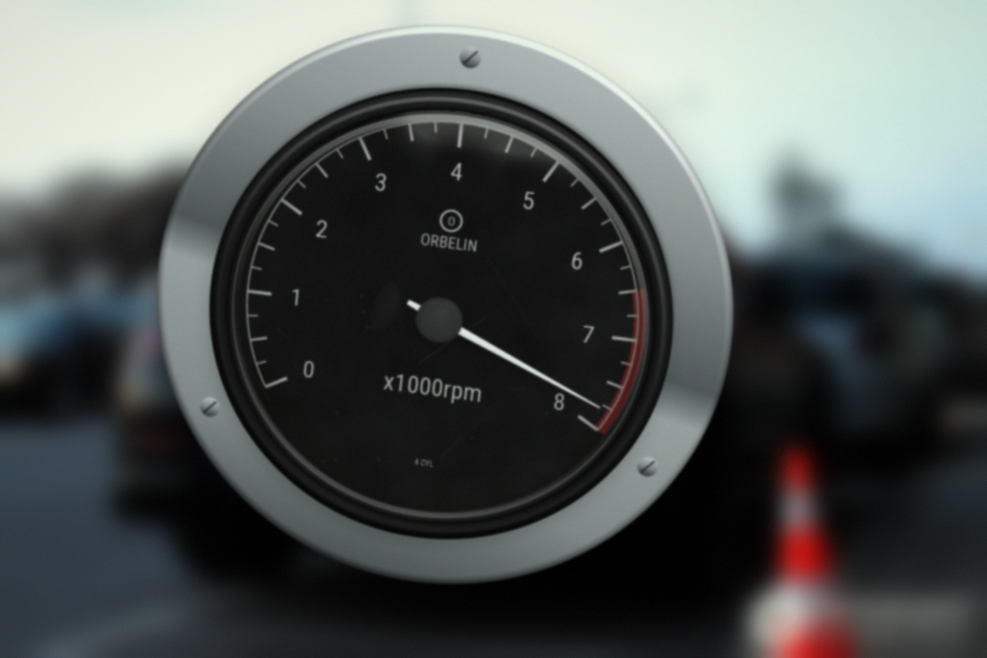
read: 7750 rpm
